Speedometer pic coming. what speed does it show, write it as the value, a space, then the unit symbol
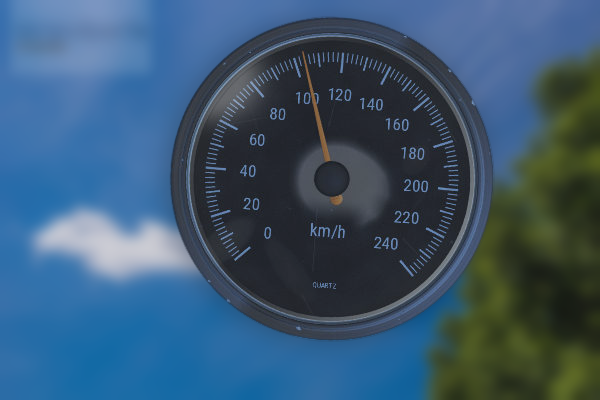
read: 104 km/h
